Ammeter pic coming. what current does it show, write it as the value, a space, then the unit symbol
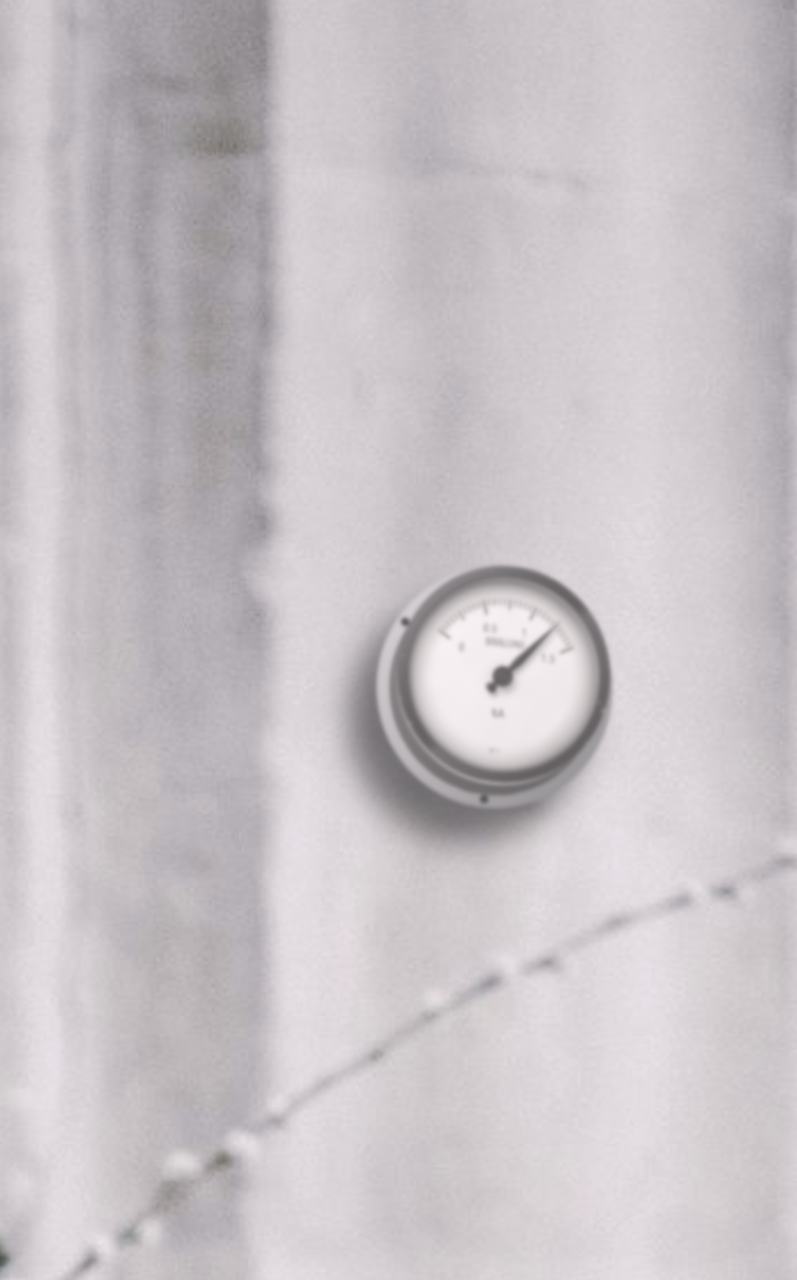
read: 1.25 kA
